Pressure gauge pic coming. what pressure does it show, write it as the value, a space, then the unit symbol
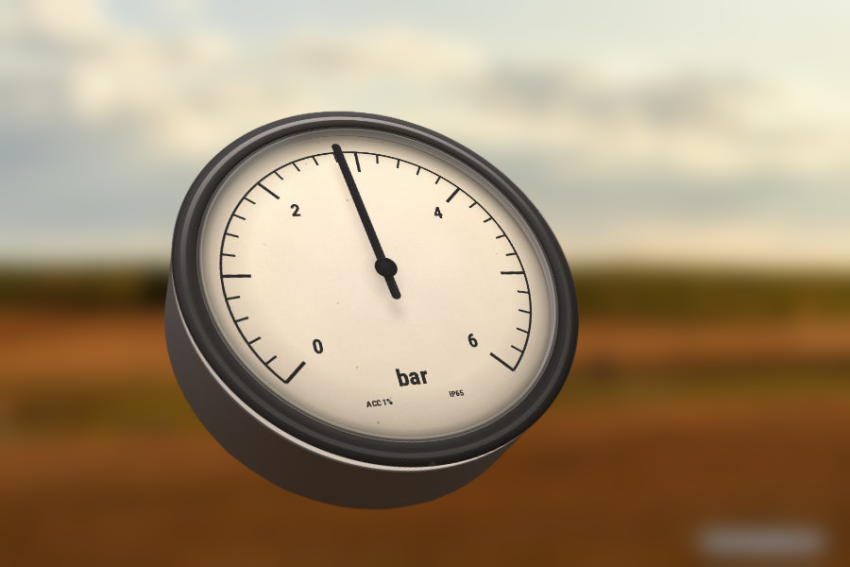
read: 2.8 bar
